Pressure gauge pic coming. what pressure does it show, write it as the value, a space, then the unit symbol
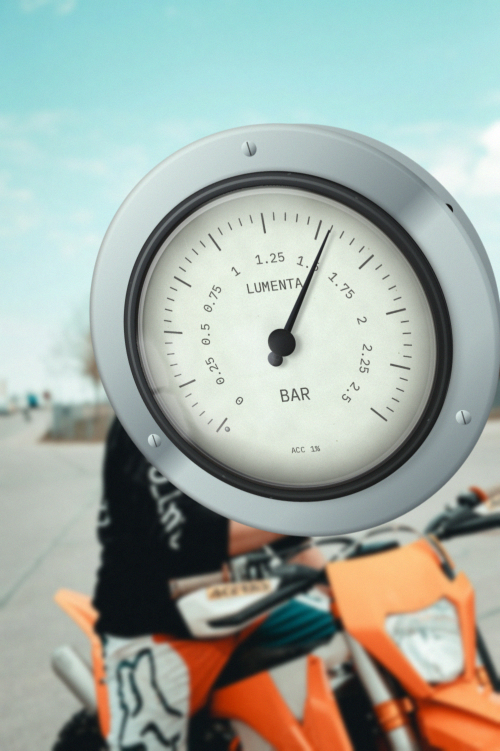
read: 1.55 bar
